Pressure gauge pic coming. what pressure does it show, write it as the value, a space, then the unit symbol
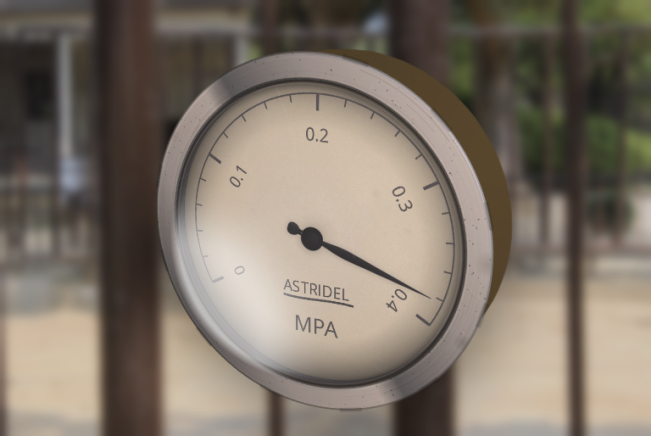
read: 0.38 MPa
